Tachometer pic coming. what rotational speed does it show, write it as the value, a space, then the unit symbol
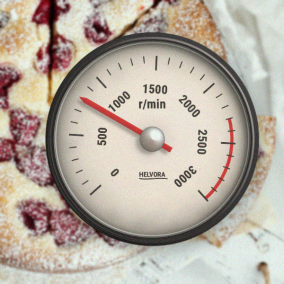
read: 800 rpm
